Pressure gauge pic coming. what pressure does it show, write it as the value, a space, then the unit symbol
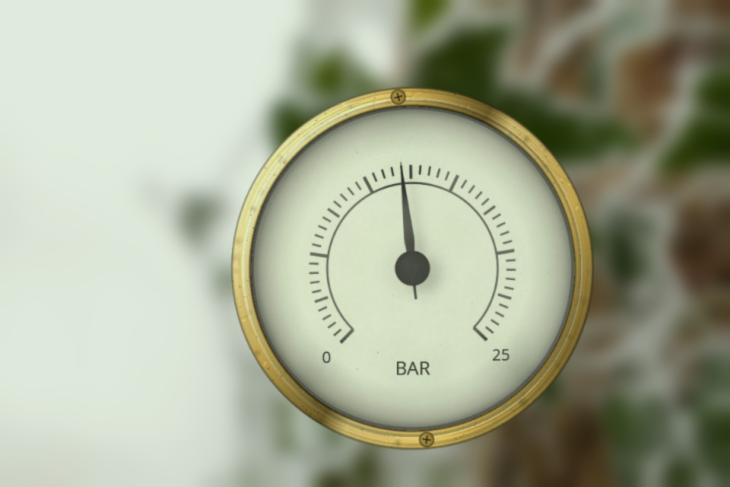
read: 12 bar
